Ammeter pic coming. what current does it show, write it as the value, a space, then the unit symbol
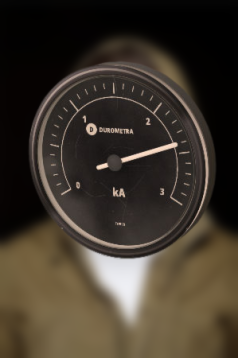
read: 2.4 kA
